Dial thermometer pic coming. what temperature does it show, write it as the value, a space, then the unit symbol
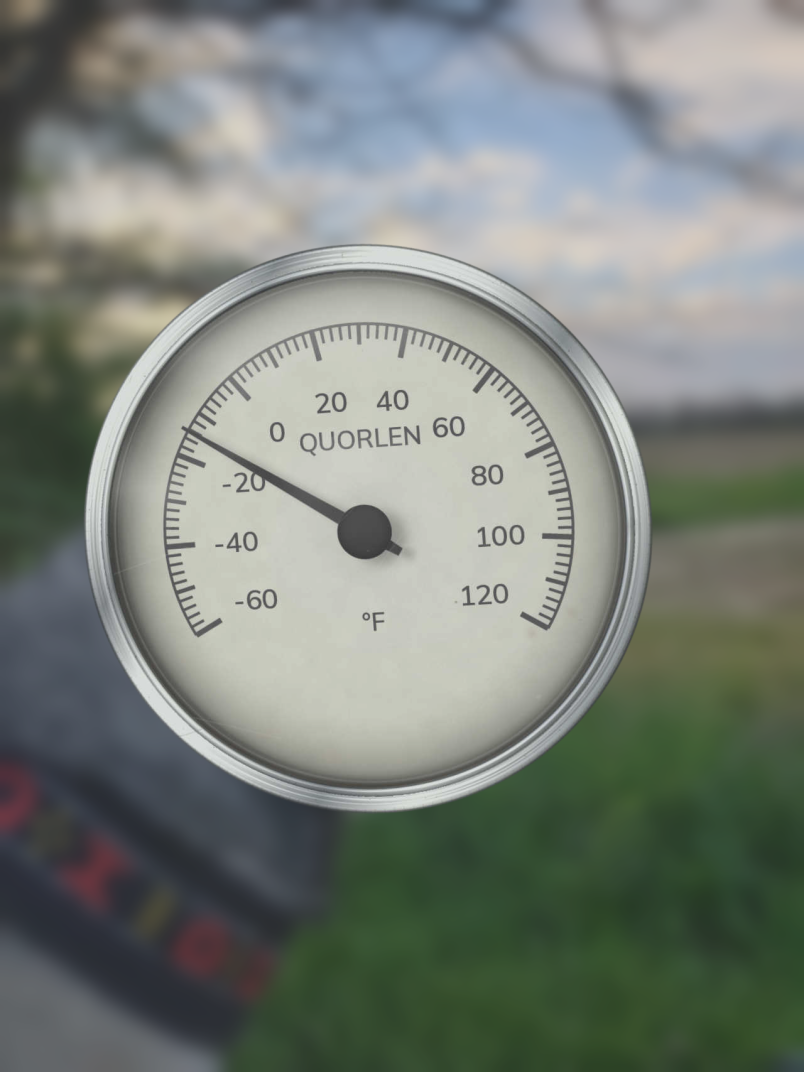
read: -14 °F
